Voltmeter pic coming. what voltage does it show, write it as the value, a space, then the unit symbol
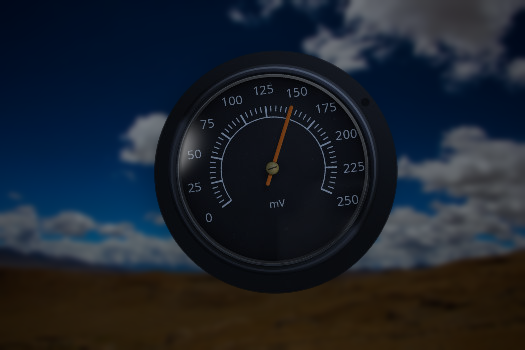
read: 150 mV
